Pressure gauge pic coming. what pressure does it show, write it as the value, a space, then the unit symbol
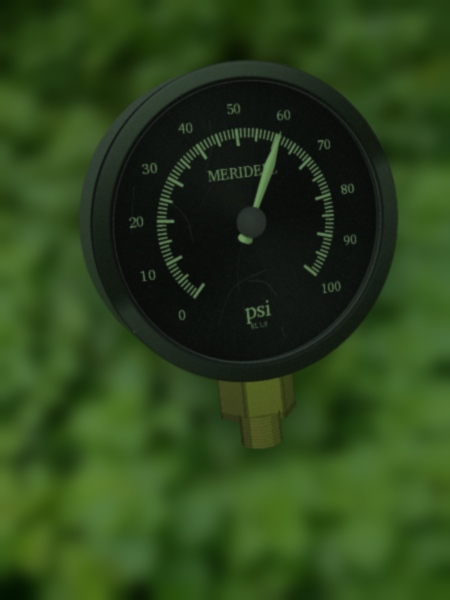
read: 60 psi
